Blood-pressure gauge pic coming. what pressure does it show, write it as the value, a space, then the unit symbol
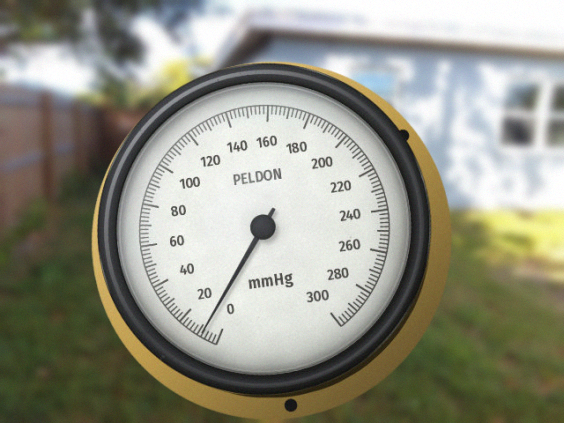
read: 8 mmHg
